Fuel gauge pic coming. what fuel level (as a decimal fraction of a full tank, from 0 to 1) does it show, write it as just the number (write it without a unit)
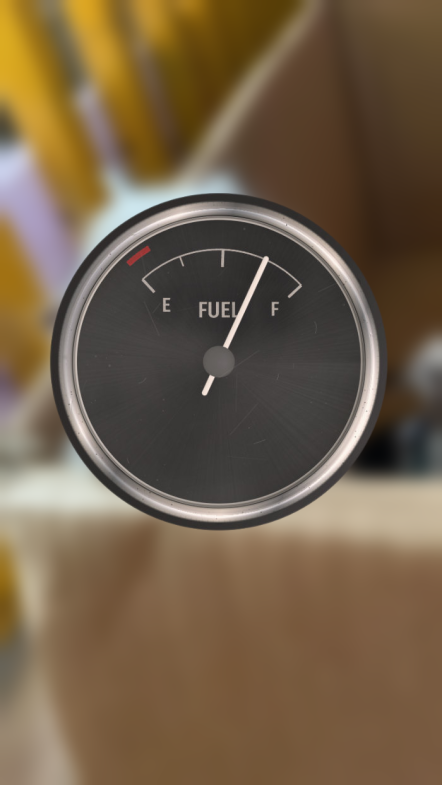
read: 0.75
